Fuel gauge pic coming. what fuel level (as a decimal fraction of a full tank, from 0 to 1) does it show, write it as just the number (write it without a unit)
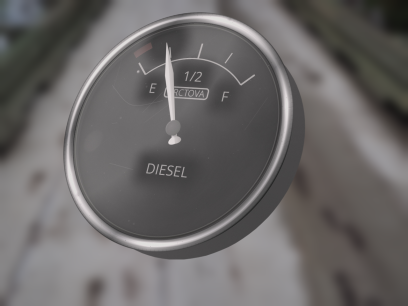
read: 0.25
